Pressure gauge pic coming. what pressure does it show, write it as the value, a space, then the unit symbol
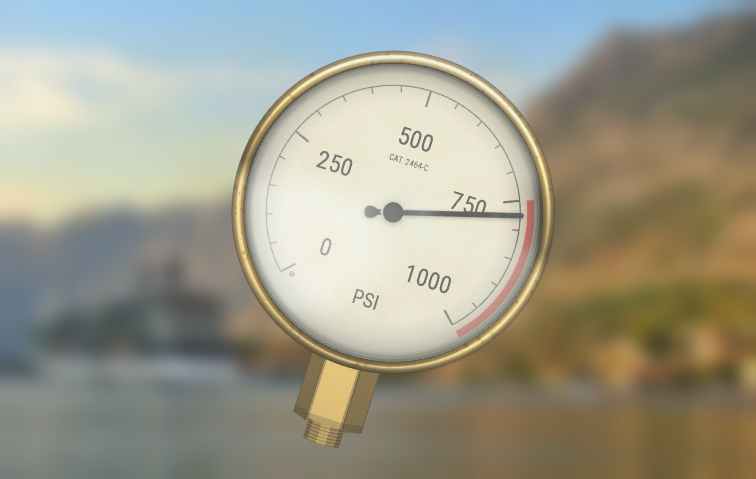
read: 775 psi
